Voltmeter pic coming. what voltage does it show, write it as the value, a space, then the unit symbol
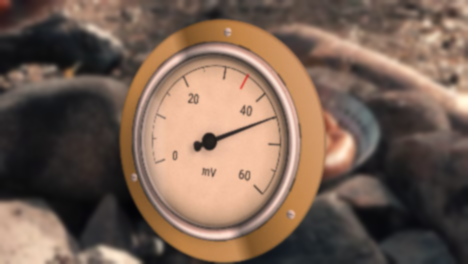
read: 45 mV
